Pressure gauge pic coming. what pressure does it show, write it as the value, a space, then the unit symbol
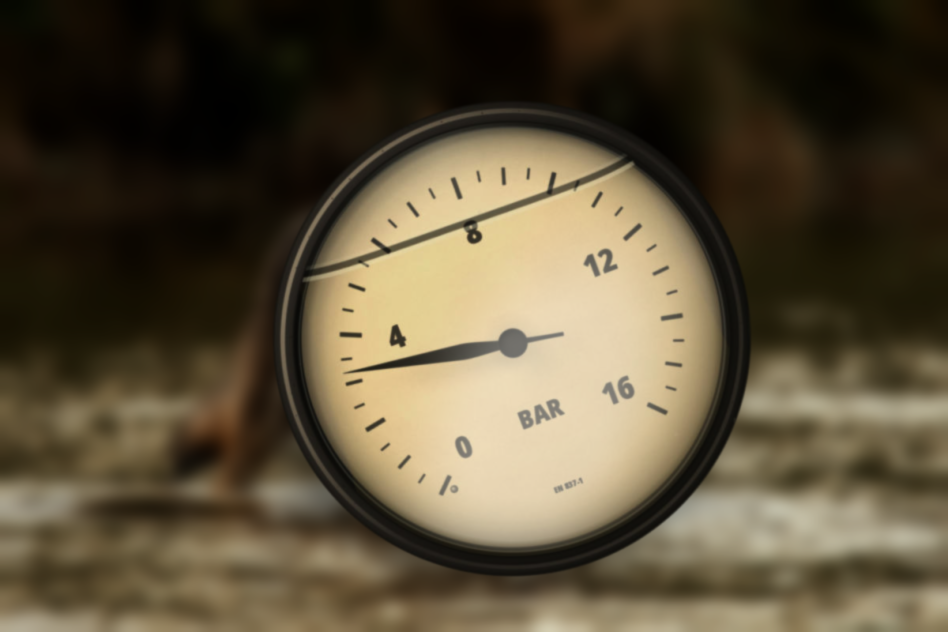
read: 3.25 bar
